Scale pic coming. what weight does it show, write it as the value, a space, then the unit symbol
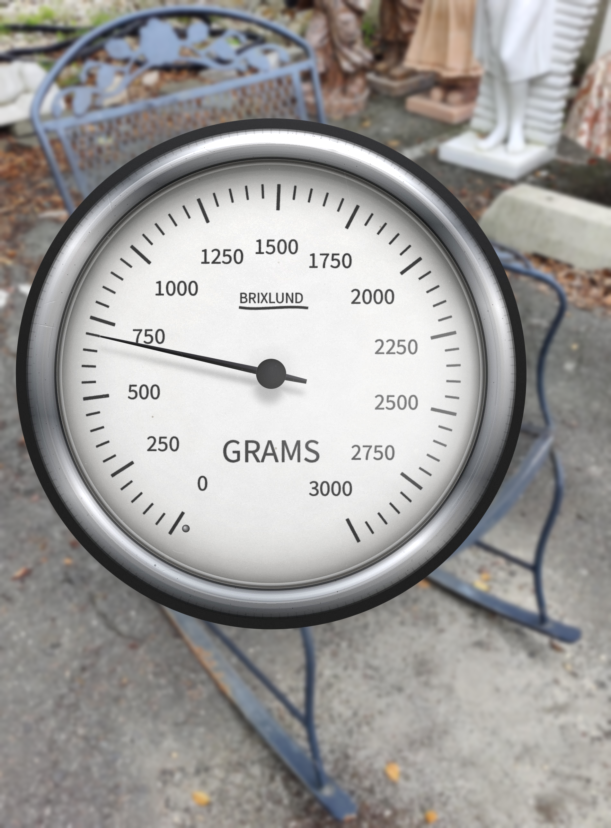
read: 700 g
